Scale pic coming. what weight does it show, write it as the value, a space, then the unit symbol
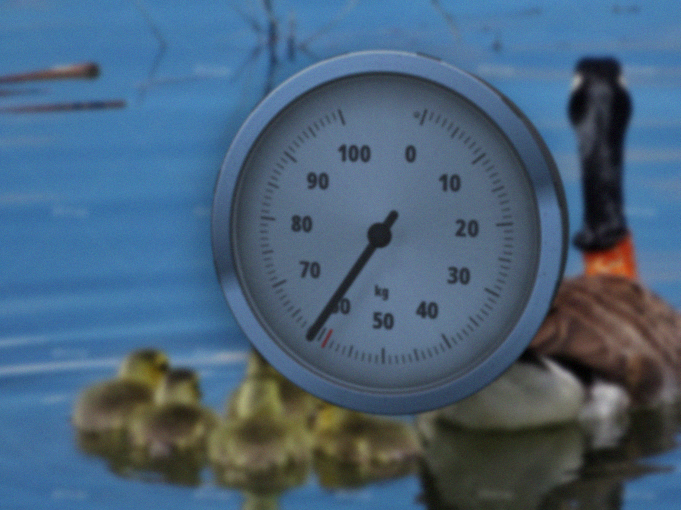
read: 61 kg
